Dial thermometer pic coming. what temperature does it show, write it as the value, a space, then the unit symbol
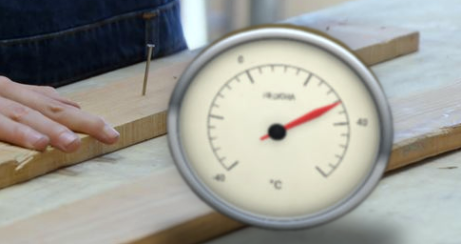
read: 32 °C
